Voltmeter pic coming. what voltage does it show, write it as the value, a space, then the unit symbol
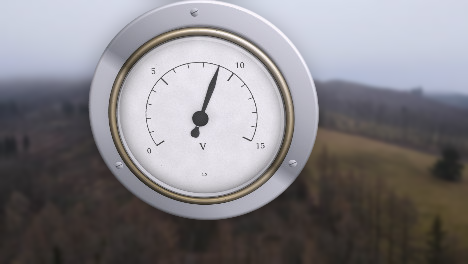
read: 9 V
